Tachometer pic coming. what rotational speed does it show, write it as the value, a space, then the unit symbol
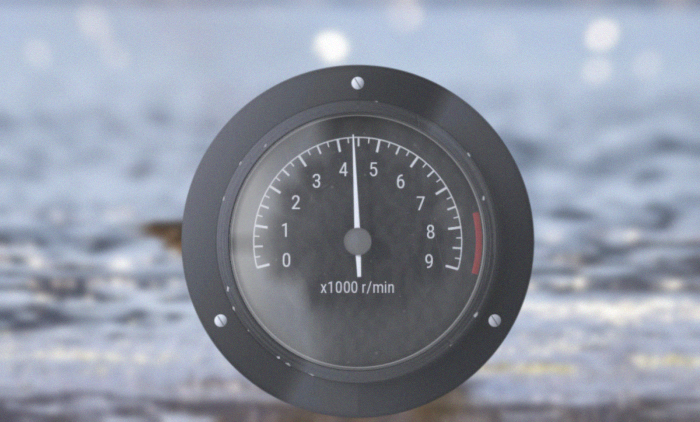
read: 4375 rpm
